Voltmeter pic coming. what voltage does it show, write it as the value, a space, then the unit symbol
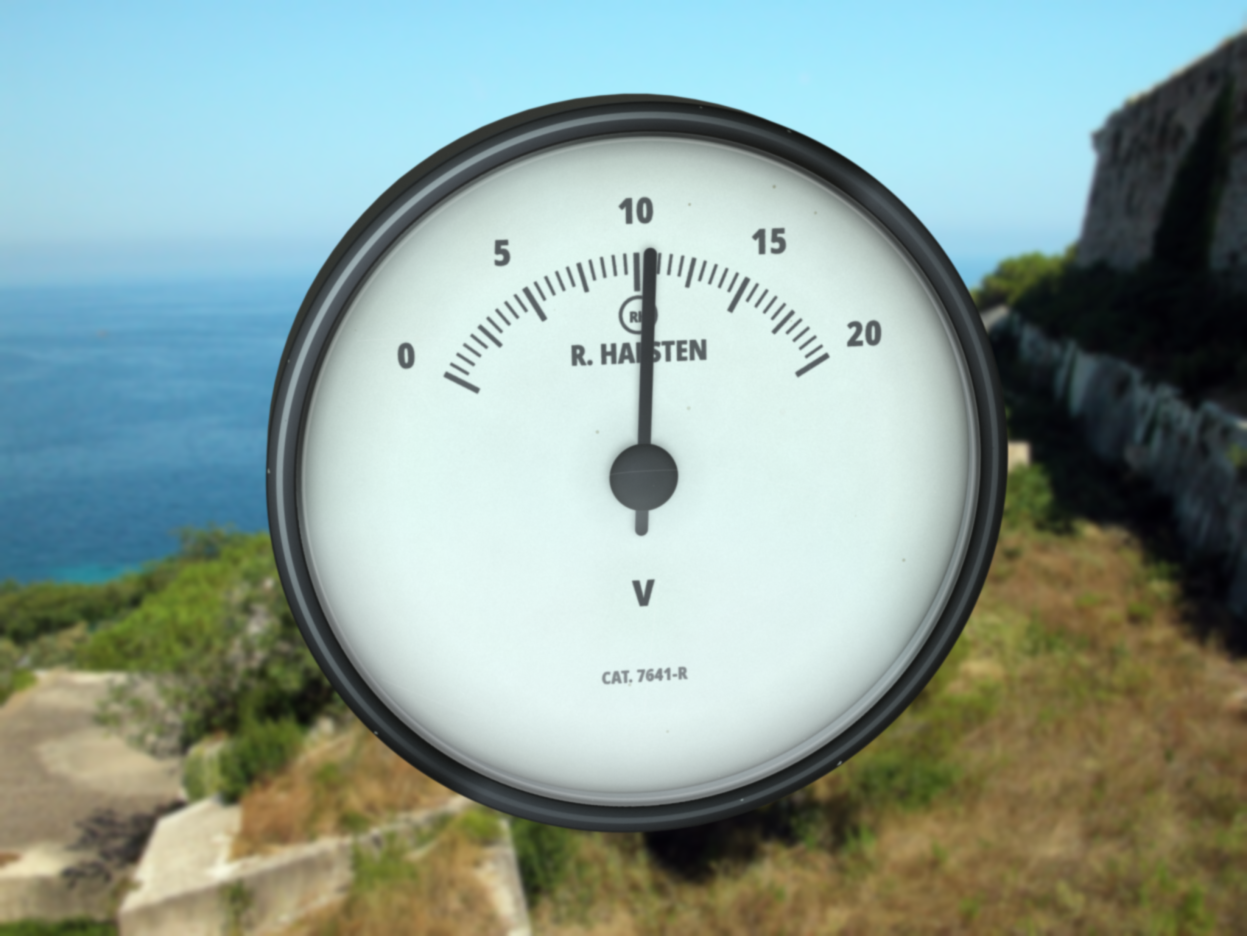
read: 10.5 V
